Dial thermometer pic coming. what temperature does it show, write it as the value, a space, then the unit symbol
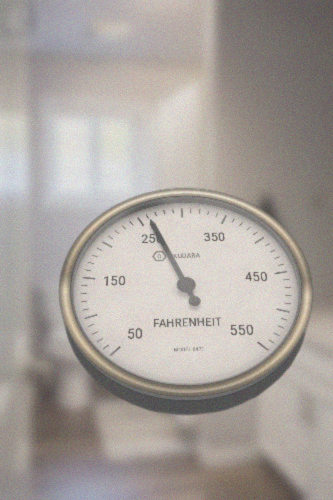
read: 260 °F
